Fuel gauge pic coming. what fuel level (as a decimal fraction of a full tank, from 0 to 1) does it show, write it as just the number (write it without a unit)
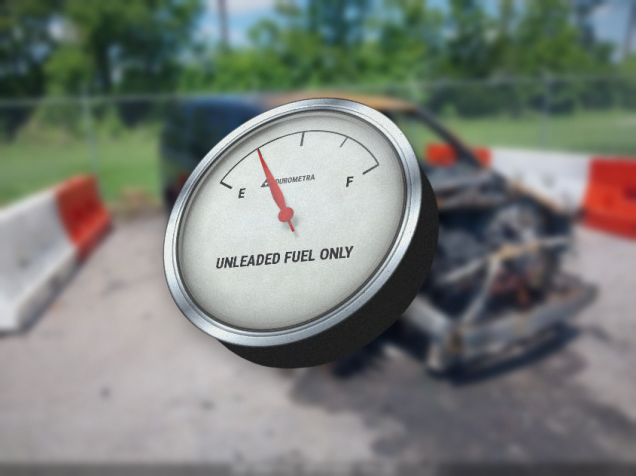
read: 0.25
